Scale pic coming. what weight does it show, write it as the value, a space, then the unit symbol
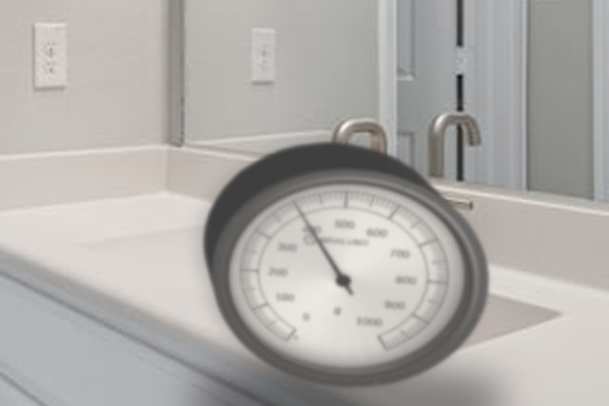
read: 400 g
